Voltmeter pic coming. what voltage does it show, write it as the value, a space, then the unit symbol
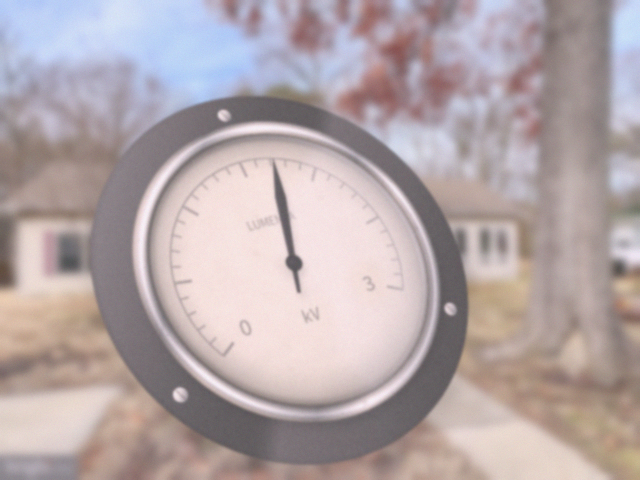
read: 1.7 kV
